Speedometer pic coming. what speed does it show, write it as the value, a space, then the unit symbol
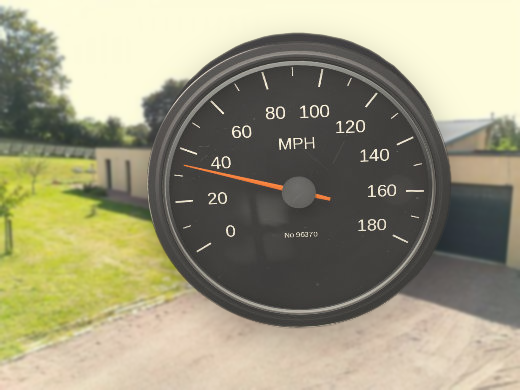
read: 35 mph
